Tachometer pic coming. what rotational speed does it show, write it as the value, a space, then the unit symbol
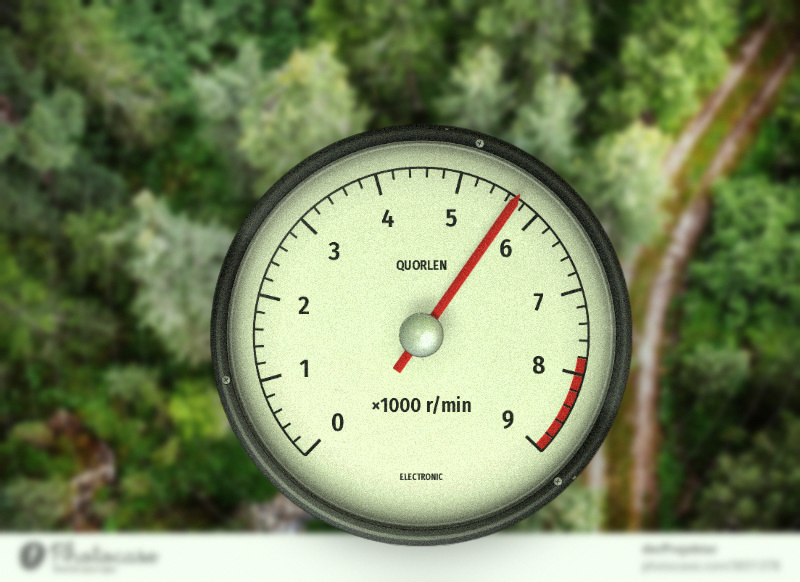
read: 5700 rpm
